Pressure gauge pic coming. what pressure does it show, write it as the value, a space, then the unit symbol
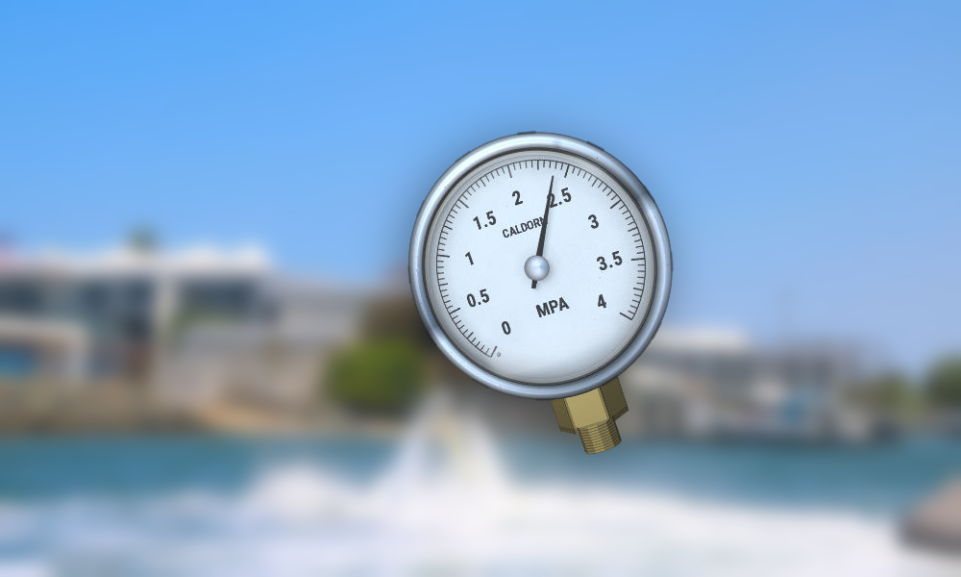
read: 2.4 MPa
